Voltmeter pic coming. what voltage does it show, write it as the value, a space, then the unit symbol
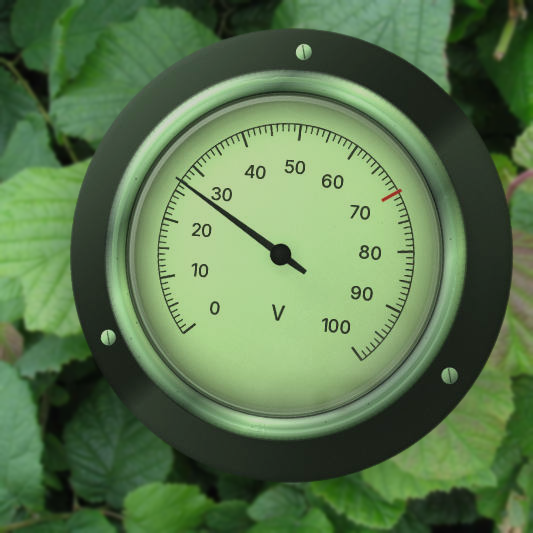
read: 27 V
